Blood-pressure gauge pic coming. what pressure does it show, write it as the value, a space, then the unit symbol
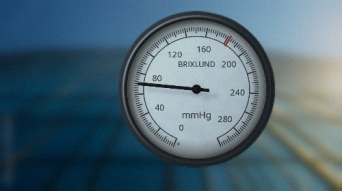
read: 70 mmHg
